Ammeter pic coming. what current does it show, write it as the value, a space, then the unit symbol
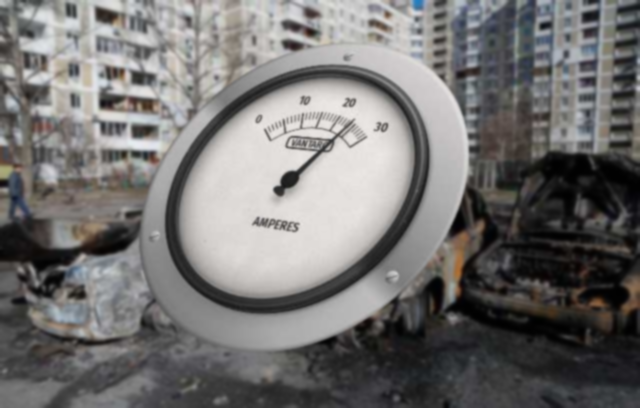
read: 25 A
